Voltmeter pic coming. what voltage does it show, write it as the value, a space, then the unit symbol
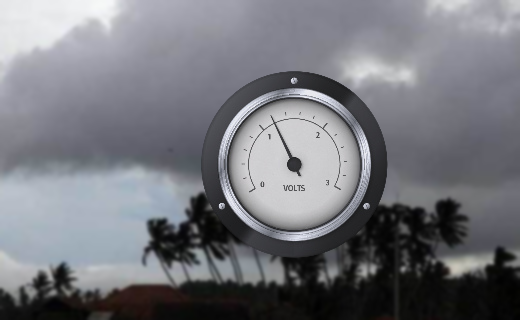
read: 1.2 V
